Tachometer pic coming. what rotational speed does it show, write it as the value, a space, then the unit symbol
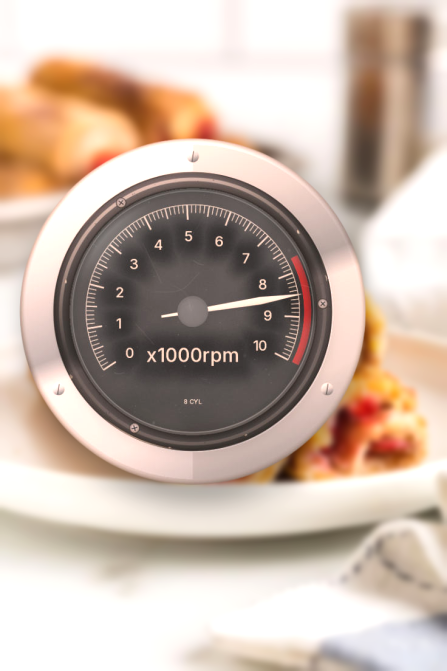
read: 8500 rpm
